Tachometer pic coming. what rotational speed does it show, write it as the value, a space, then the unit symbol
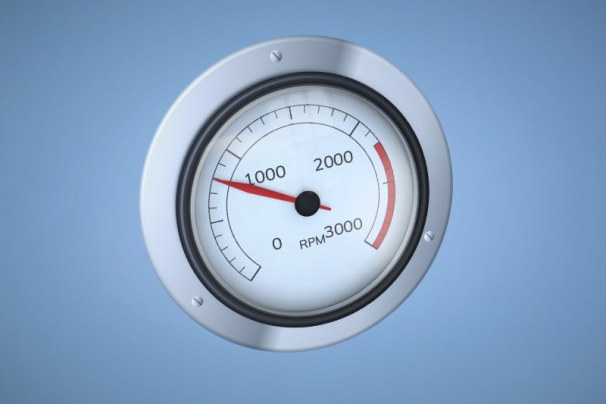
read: 800 rpm
